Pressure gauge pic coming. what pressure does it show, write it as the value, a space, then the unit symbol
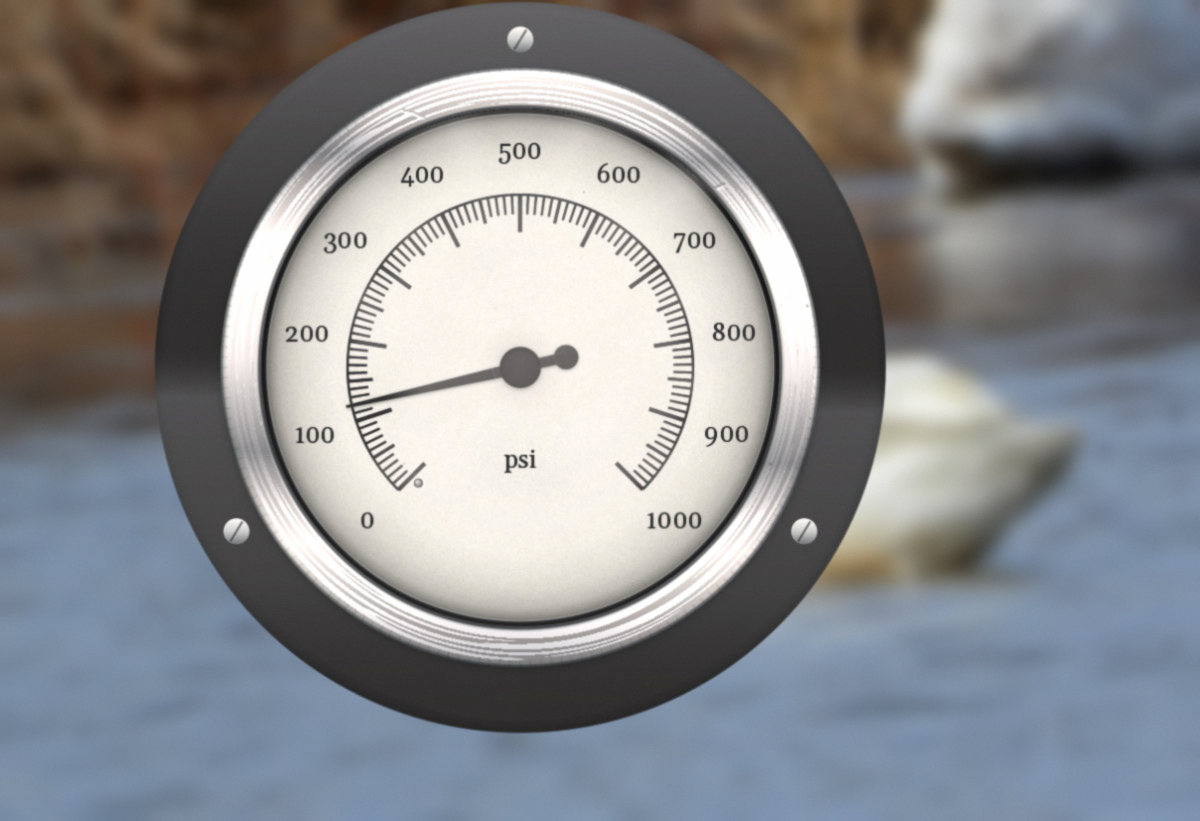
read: 120 psi
